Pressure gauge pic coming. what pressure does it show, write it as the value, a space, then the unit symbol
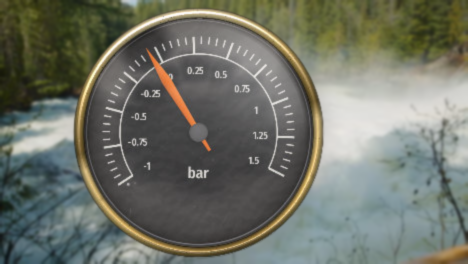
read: -0.05 bar
